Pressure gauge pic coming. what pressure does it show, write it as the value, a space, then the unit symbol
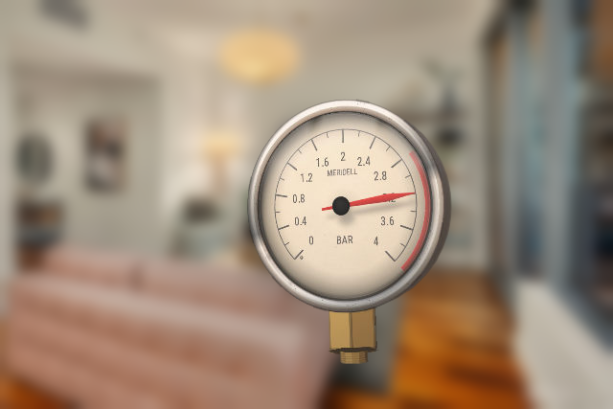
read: 3.2 bar
